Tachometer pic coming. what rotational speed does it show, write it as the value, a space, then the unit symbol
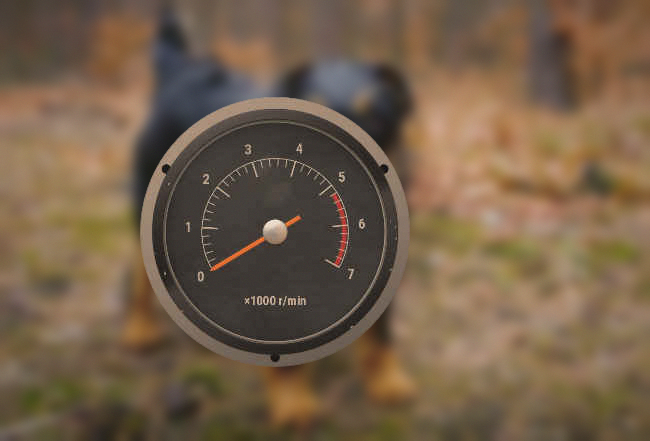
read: 0 rpm
